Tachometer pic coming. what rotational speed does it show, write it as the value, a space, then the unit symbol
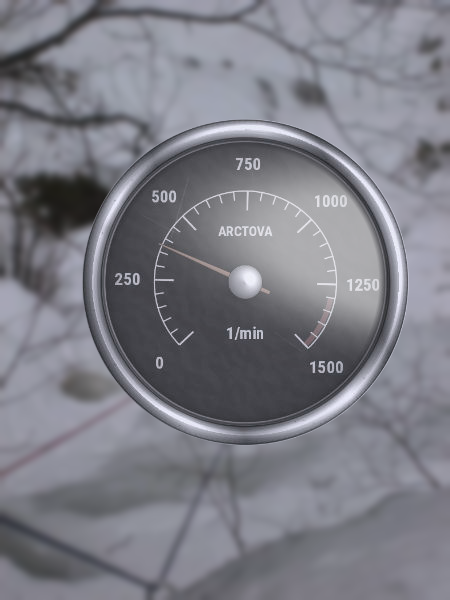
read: 375 rpm
